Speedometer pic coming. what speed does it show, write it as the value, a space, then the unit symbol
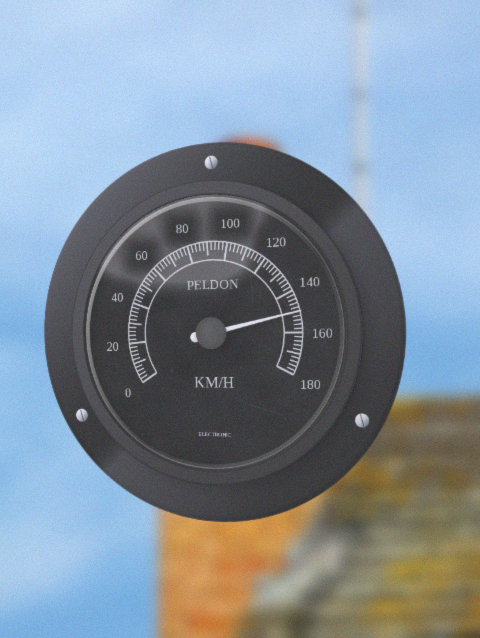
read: 150 km/h
